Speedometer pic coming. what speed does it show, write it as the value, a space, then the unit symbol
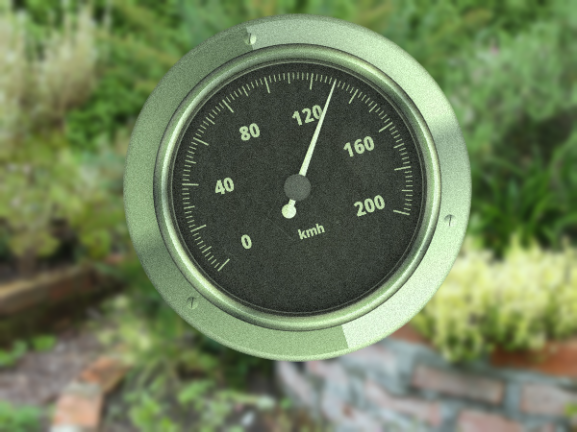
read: 130 km/h
